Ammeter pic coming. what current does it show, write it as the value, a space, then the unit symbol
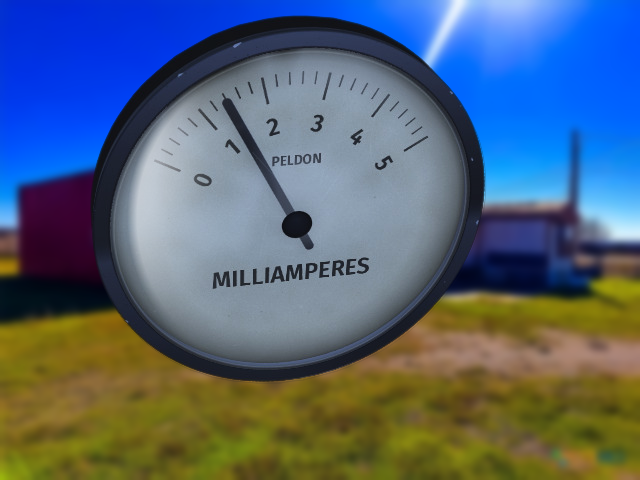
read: 1.4 mA
